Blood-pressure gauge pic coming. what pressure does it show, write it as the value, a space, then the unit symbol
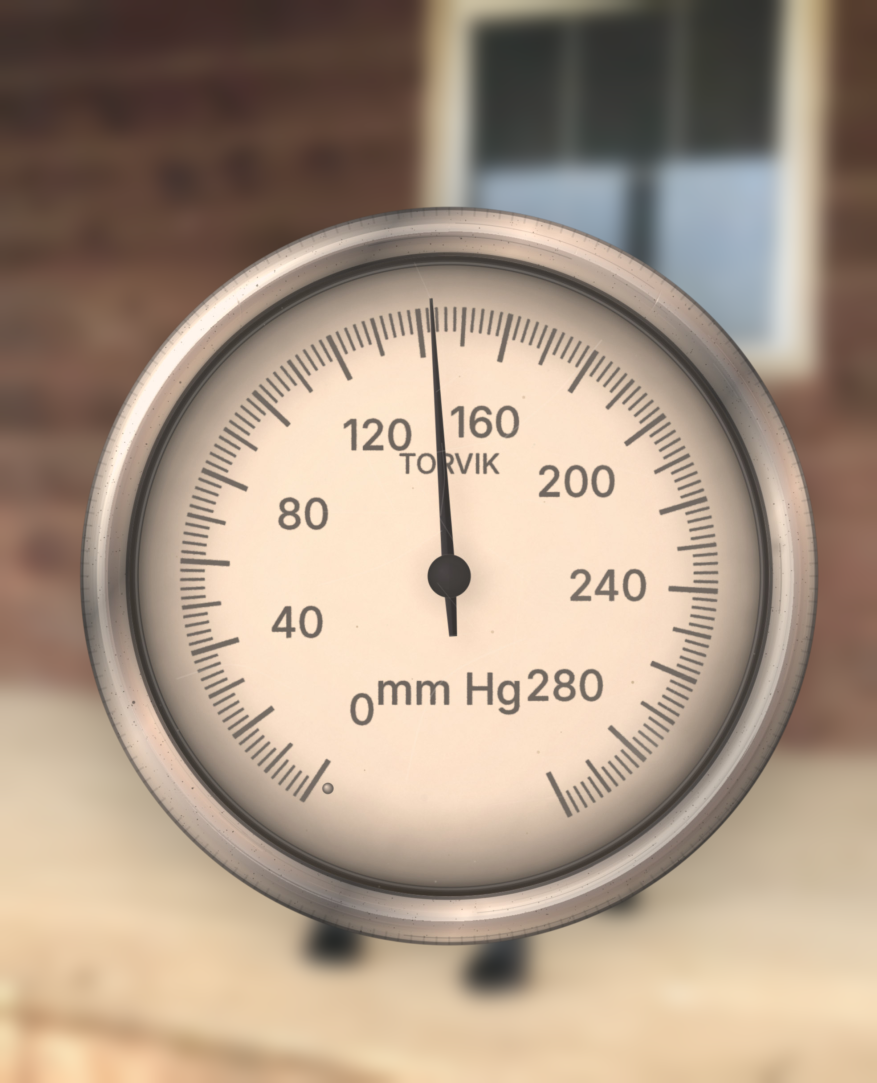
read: 143 mmHg
